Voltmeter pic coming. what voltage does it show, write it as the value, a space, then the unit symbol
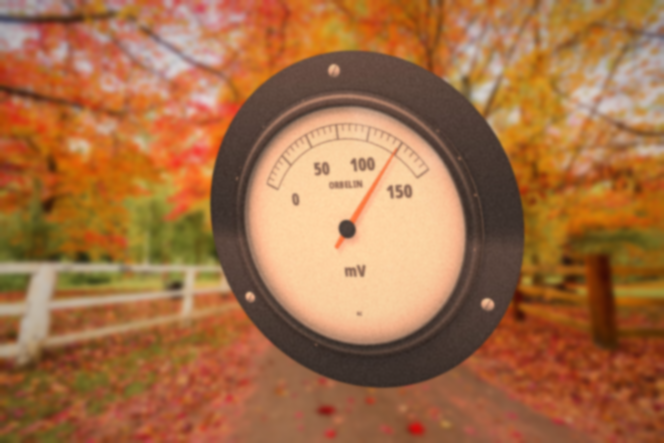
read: 125 mV
